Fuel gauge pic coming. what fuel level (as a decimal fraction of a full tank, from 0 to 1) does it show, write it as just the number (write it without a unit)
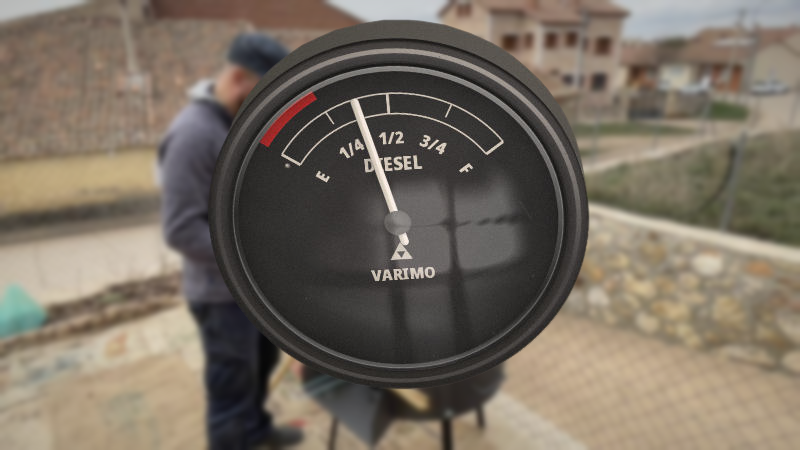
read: 0.375
